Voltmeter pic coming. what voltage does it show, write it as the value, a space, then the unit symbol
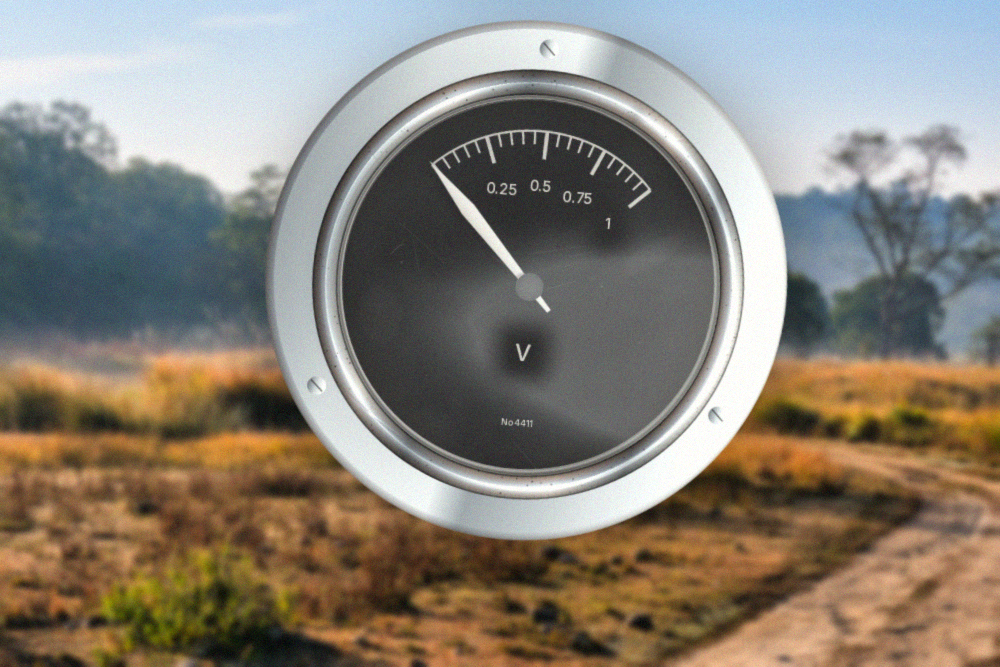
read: 0 V
